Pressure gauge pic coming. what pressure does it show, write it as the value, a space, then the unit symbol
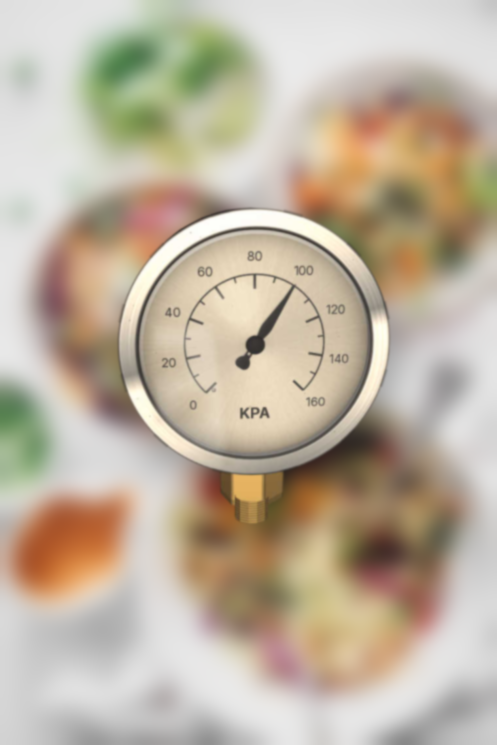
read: 100 kPa
